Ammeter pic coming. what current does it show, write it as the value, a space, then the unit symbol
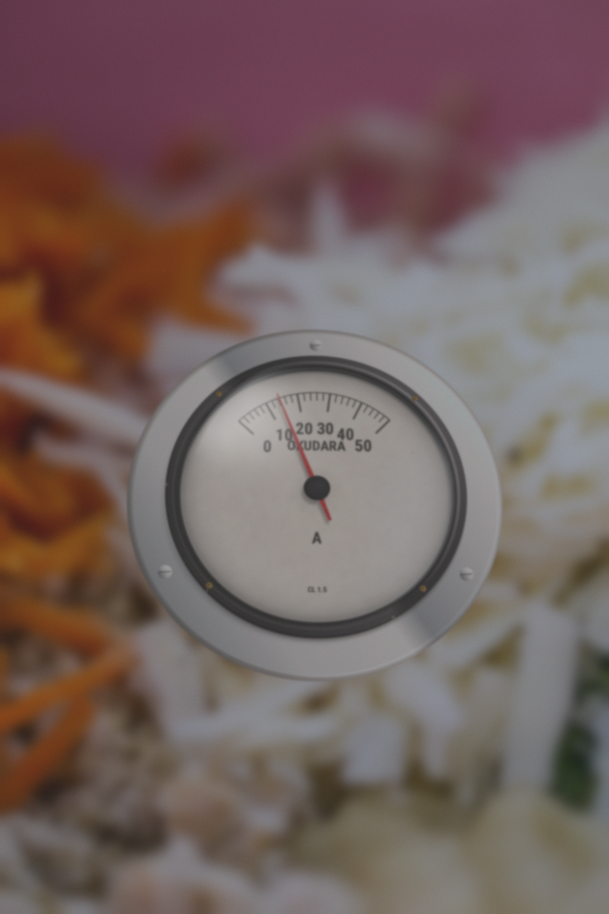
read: 14 A
